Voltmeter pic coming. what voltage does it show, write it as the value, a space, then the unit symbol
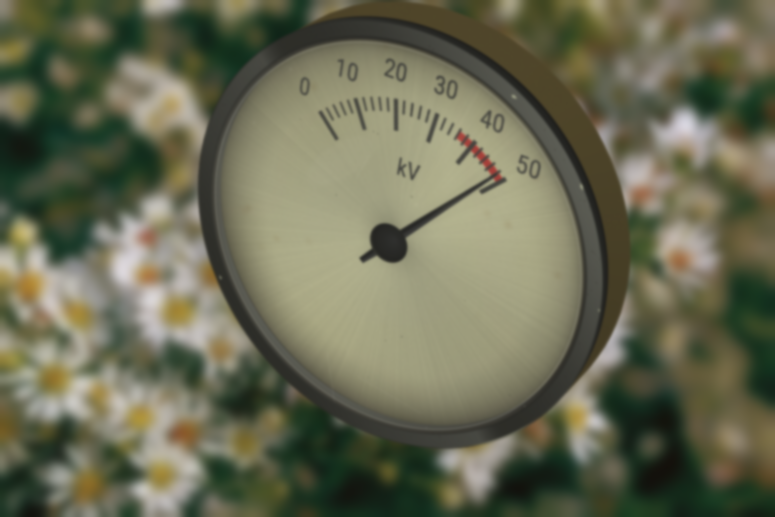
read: 48 kV
